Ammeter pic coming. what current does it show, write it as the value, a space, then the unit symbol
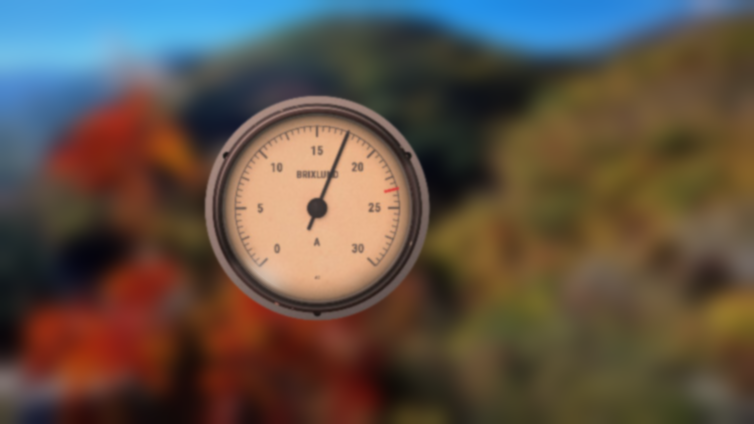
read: 17.5 A
